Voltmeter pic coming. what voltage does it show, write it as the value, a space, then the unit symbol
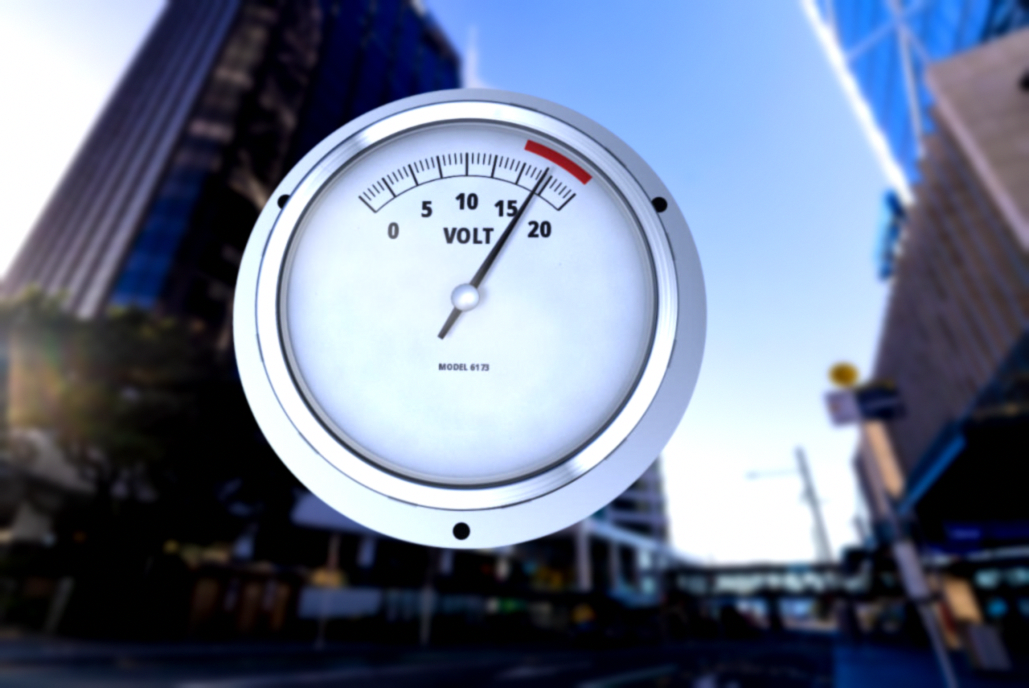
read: 17 V
